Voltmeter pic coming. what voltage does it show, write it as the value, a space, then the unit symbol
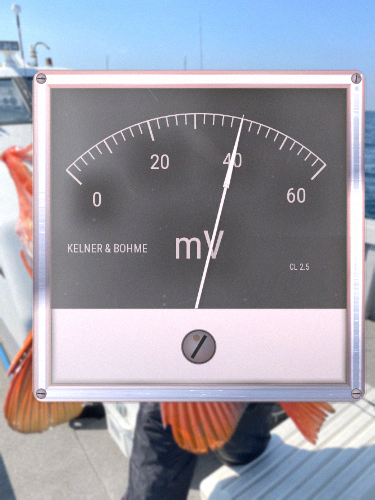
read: 40 mV
